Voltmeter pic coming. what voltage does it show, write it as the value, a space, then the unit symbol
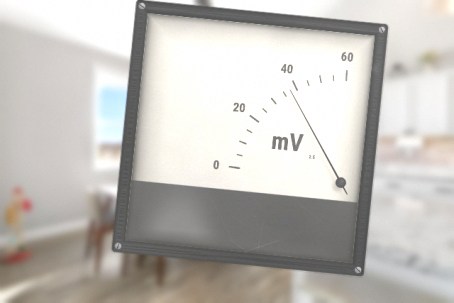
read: 37.5 mV
